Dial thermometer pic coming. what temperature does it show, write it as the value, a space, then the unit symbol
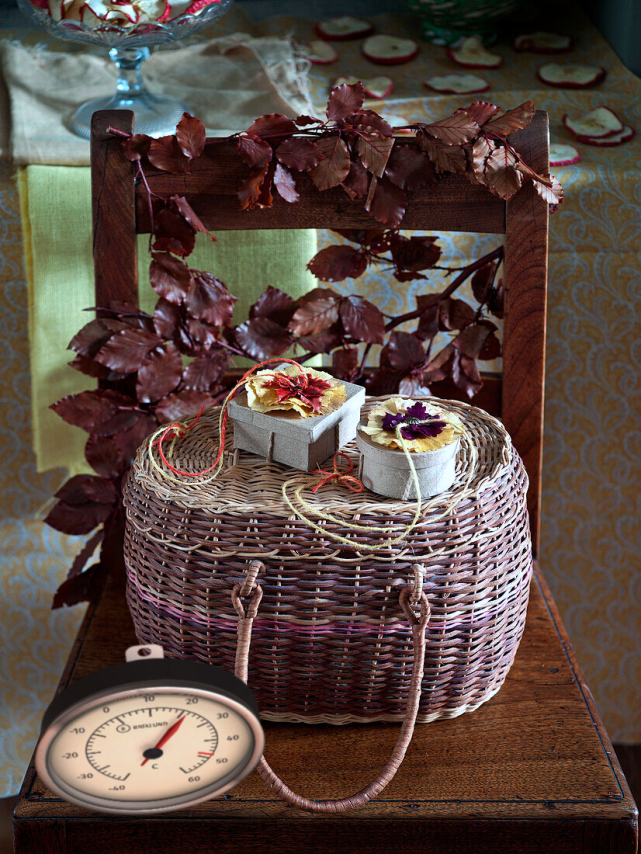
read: 20 °C
